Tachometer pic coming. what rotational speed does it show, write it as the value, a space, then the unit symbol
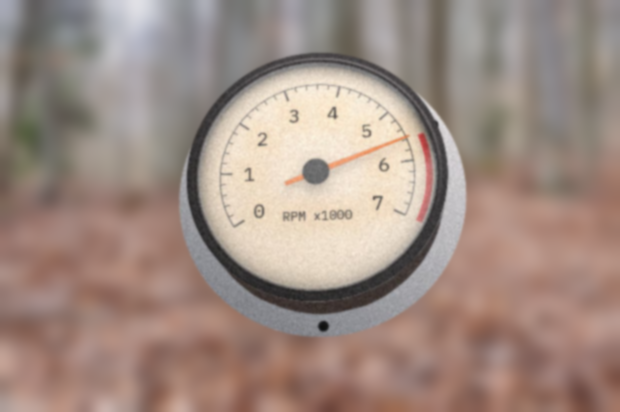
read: 5600 rpm
